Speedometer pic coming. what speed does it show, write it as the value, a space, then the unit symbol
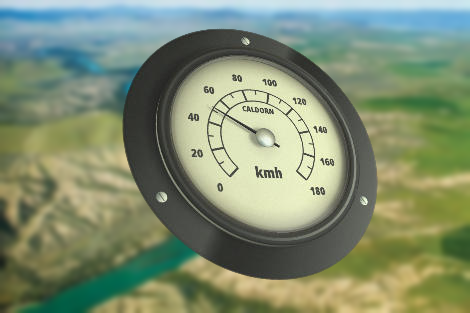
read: 50 km/h
